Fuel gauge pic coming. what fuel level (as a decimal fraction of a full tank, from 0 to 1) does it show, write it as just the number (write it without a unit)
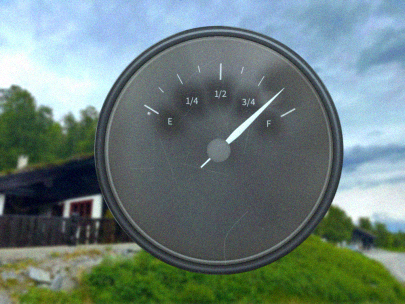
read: 0.875
